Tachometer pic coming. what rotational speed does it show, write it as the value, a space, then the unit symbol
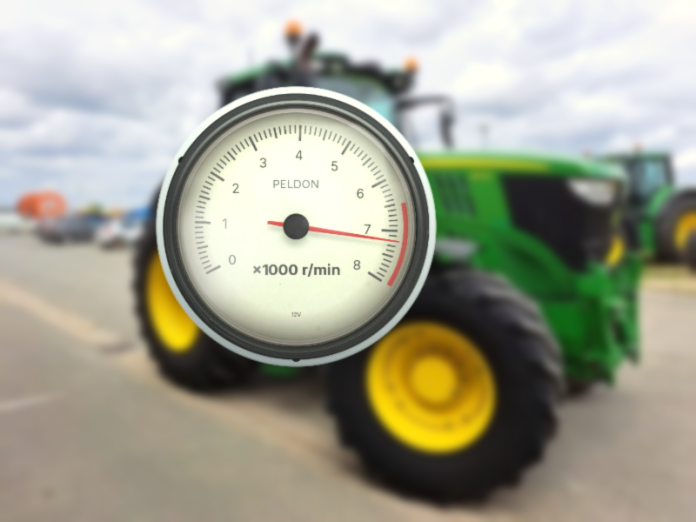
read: 7200 rpm
